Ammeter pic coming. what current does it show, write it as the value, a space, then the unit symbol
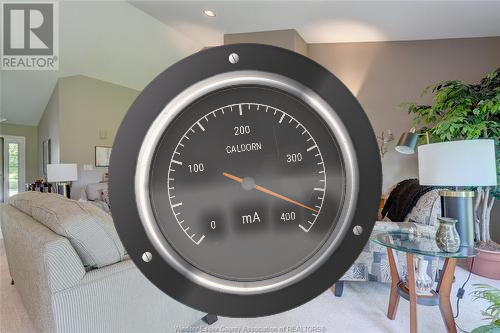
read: 375 mA
